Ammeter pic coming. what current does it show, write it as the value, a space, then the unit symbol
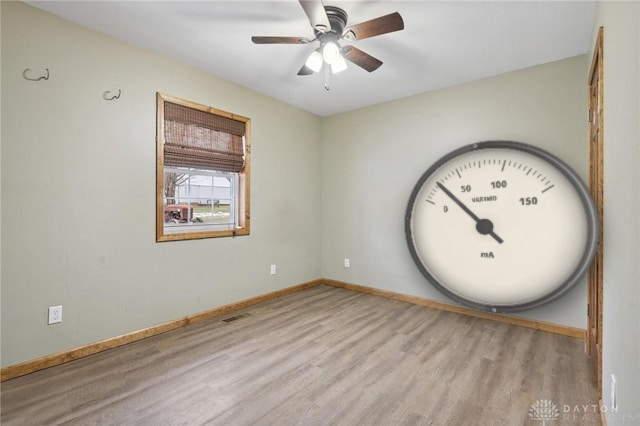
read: 25 mA
